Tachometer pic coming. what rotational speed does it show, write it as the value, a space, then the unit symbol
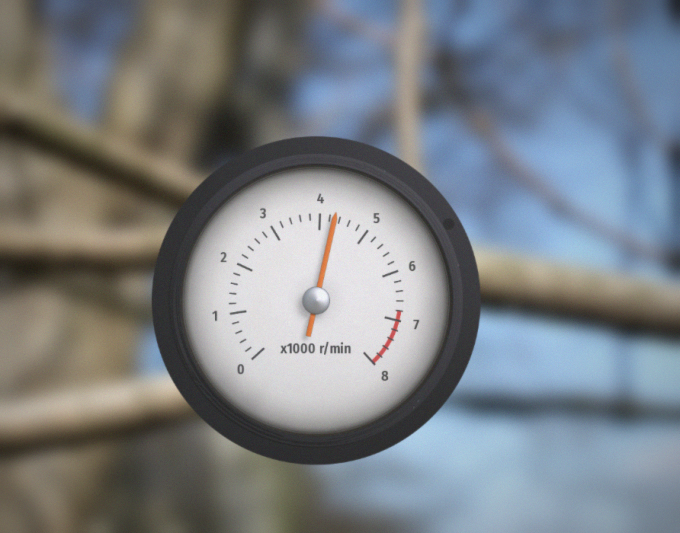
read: 4300 rpm
